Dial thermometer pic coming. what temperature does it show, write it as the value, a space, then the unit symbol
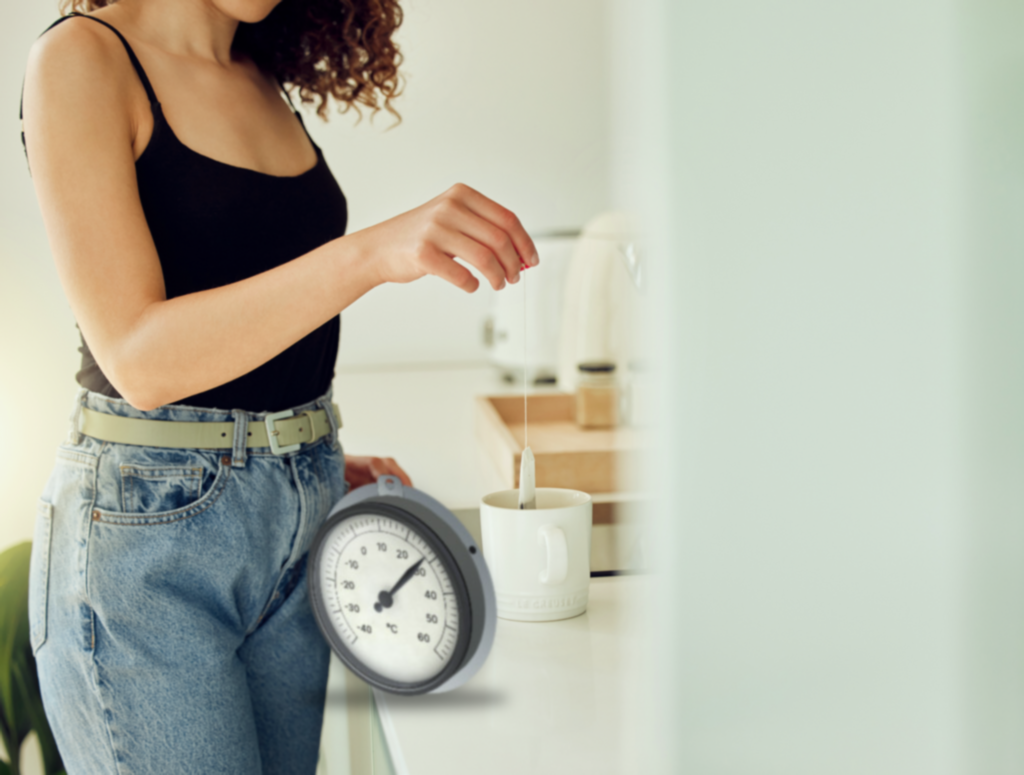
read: 28 °C
